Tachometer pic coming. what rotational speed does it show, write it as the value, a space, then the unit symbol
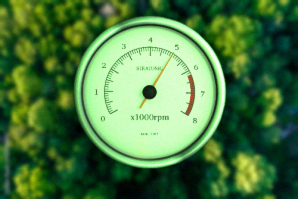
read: 5000 rpm
